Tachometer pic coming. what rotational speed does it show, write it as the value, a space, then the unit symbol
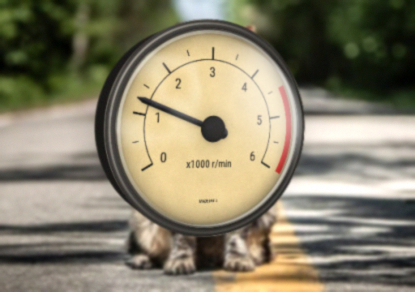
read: 1250 rpm
